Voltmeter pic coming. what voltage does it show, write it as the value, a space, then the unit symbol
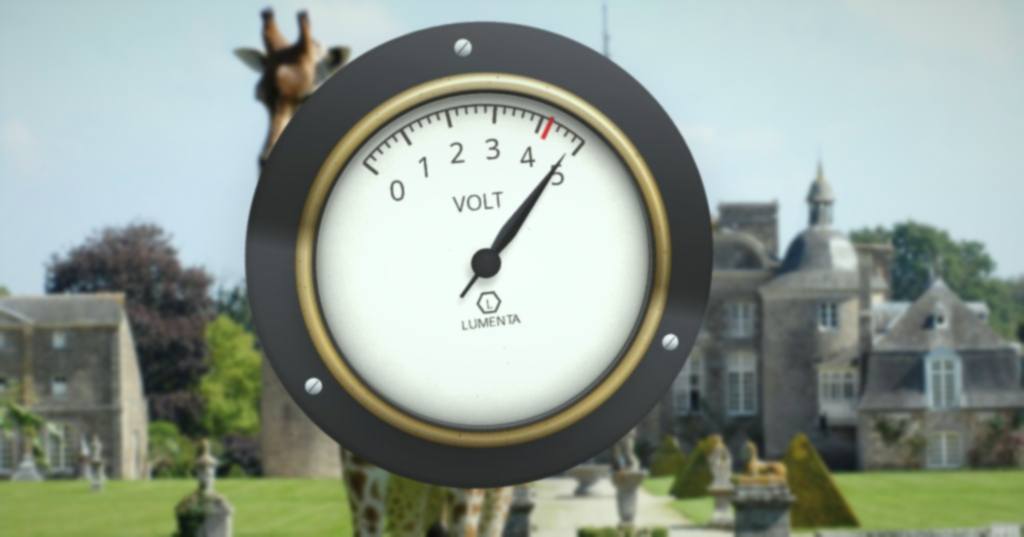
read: 4.8 V
